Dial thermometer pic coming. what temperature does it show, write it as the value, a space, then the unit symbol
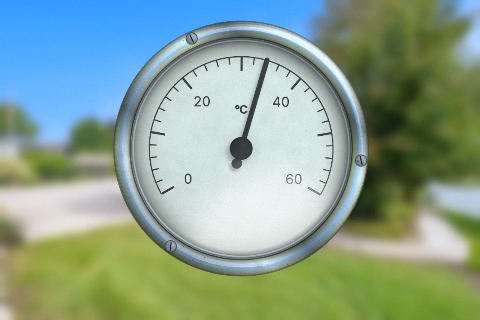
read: 34 °C
